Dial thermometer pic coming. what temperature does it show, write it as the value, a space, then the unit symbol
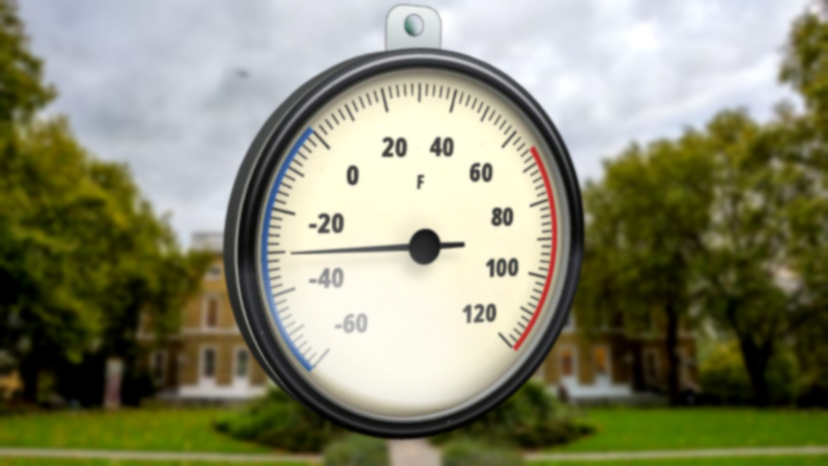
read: -30 °F
